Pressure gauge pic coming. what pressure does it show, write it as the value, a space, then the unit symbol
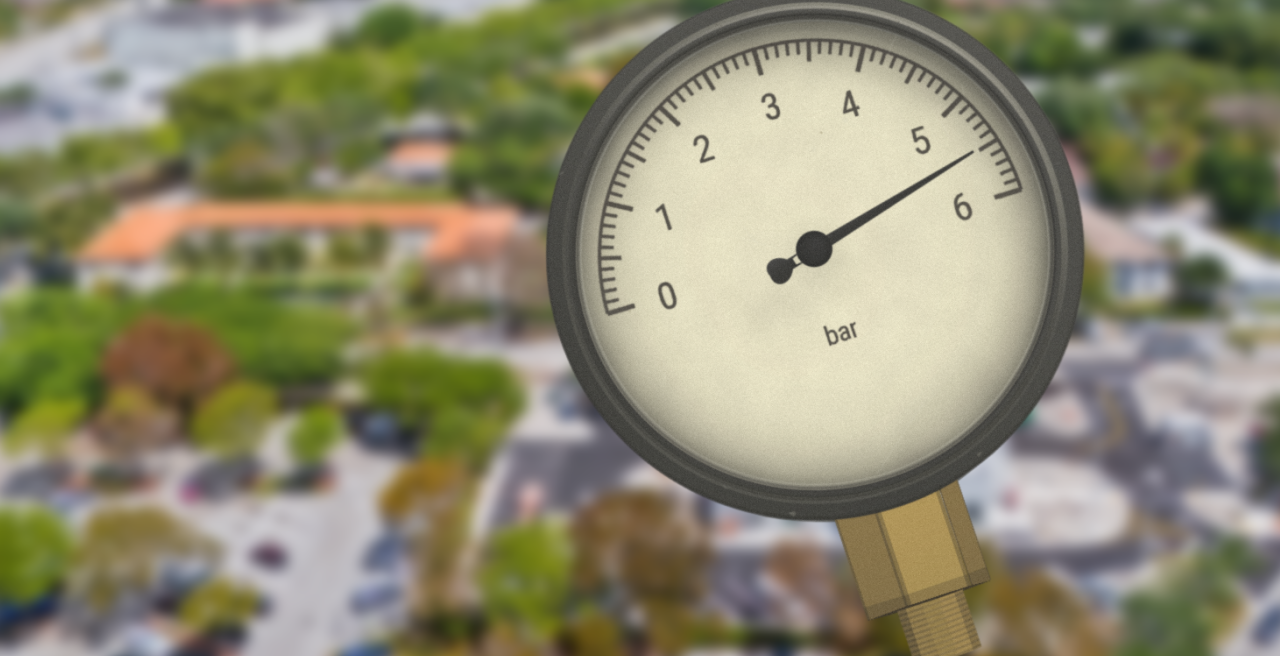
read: 5.5 bar
